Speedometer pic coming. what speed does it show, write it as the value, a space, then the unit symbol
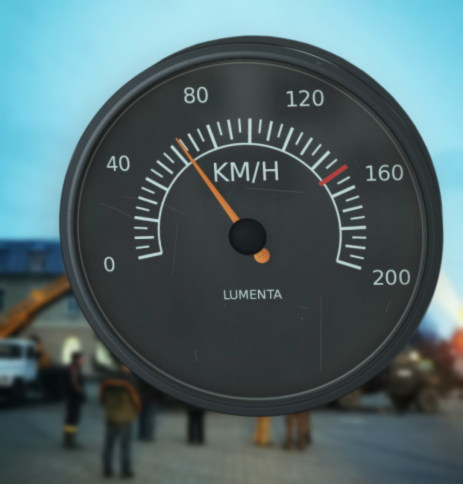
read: 65 km/h
